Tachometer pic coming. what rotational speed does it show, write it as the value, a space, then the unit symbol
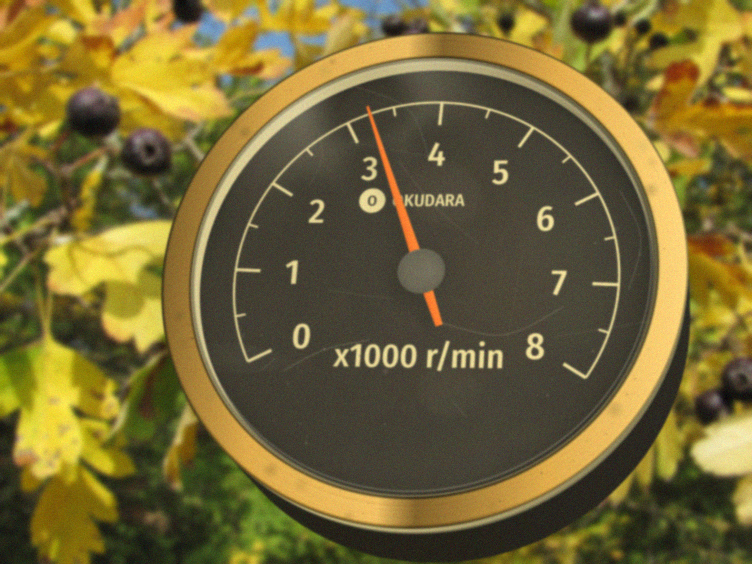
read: 3250 rpm
